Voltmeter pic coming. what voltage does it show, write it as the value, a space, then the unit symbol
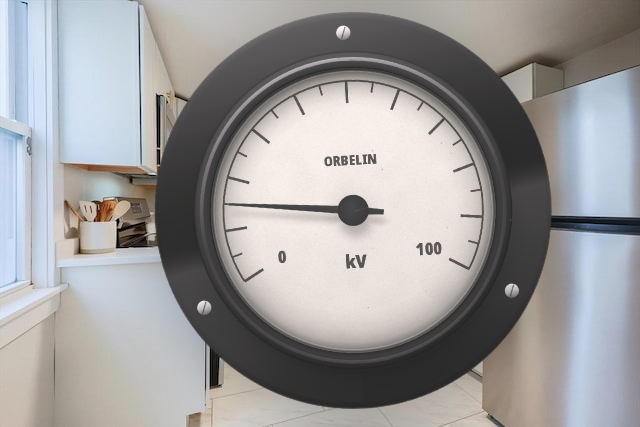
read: 15 kV
